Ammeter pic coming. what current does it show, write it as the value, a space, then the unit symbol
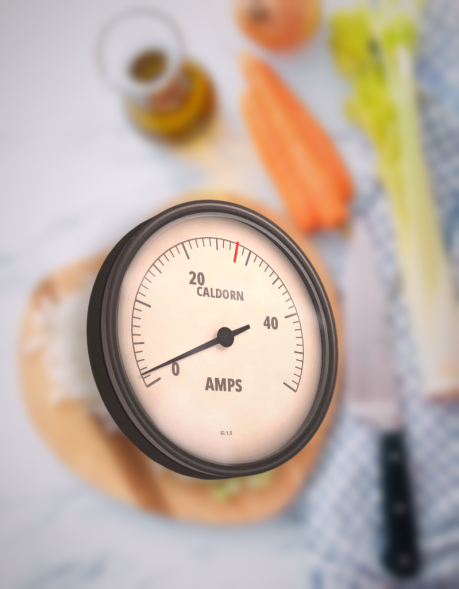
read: 1.5 A
